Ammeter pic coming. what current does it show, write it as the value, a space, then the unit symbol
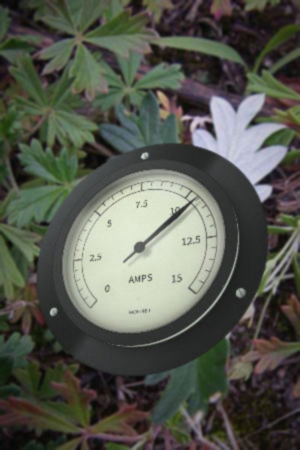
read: 10.5 A
